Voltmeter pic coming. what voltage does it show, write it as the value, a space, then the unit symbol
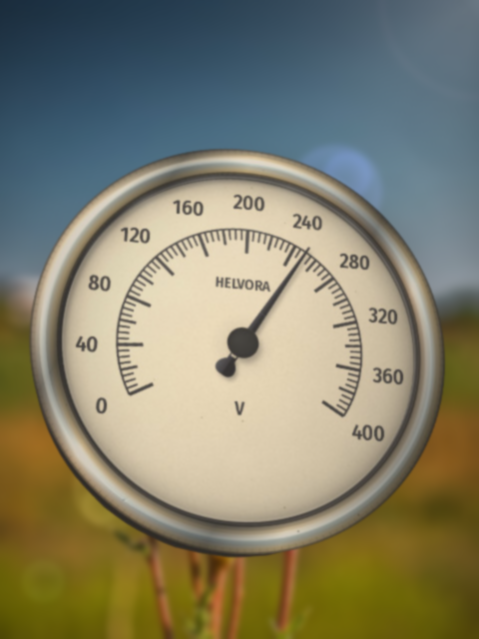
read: 250 V
